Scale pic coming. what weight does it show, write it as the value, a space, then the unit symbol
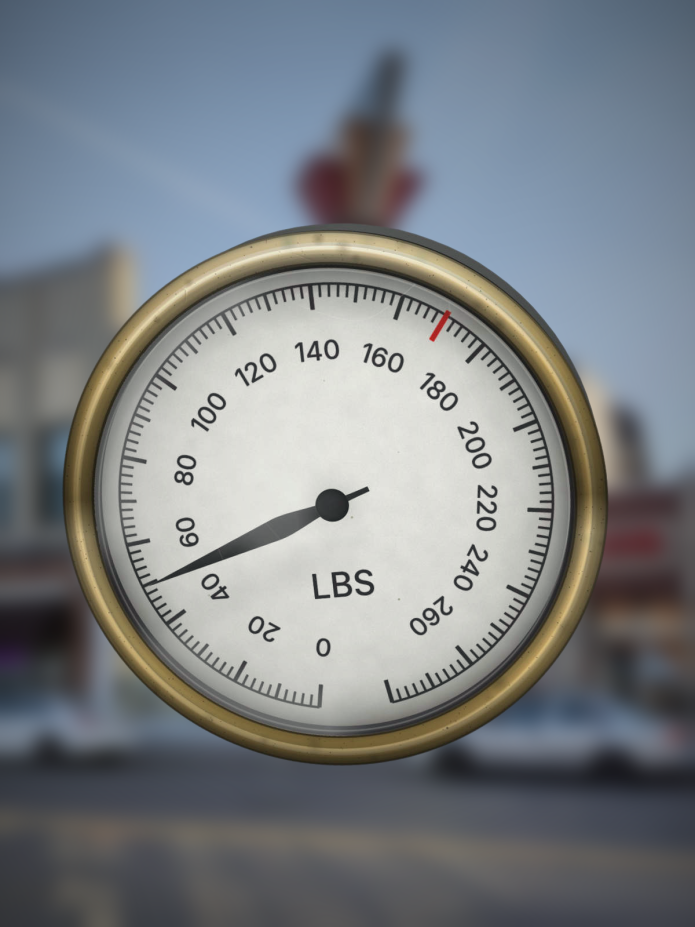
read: 50 lb
